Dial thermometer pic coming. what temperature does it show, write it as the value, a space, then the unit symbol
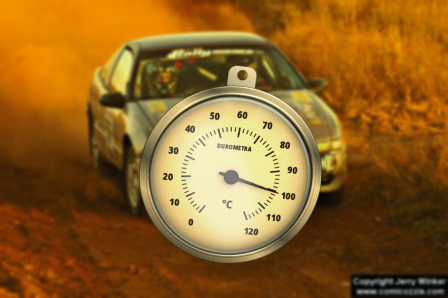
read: 100 °C
